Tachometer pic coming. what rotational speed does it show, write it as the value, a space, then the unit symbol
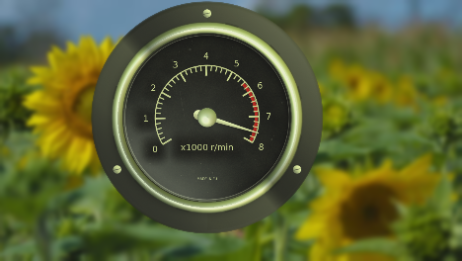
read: 7600 rpm
